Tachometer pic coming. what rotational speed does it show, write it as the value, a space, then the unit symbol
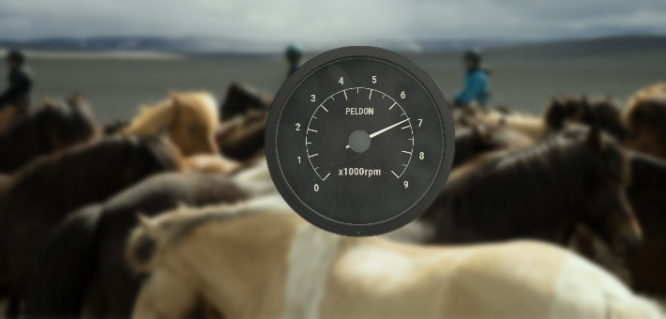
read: 6750 rpm
